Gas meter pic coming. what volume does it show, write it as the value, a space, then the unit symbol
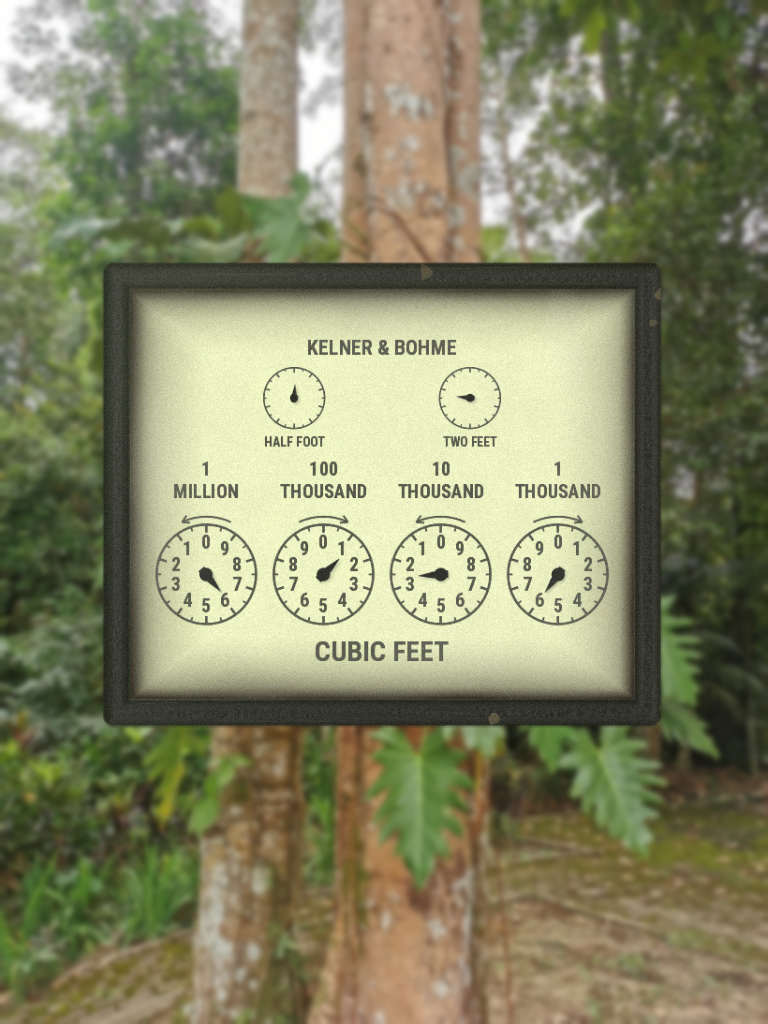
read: 612600 ft³
